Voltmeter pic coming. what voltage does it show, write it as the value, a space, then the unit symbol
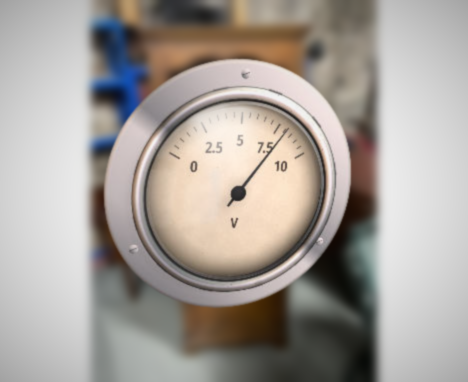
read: 8 V
